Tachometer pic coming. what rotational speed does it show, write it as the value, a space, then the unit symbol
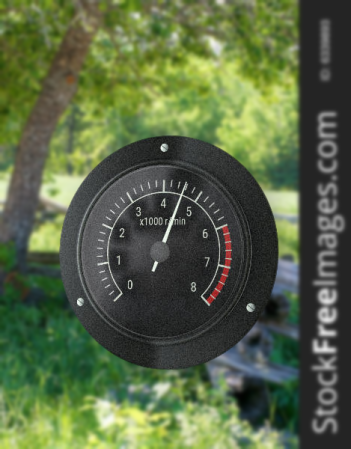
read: 4600 rpm
